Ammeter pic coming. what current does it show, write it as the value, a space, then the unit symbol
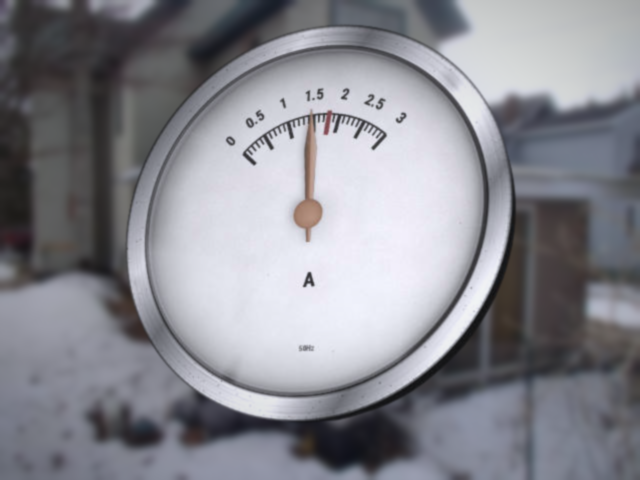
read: 1.5 A
